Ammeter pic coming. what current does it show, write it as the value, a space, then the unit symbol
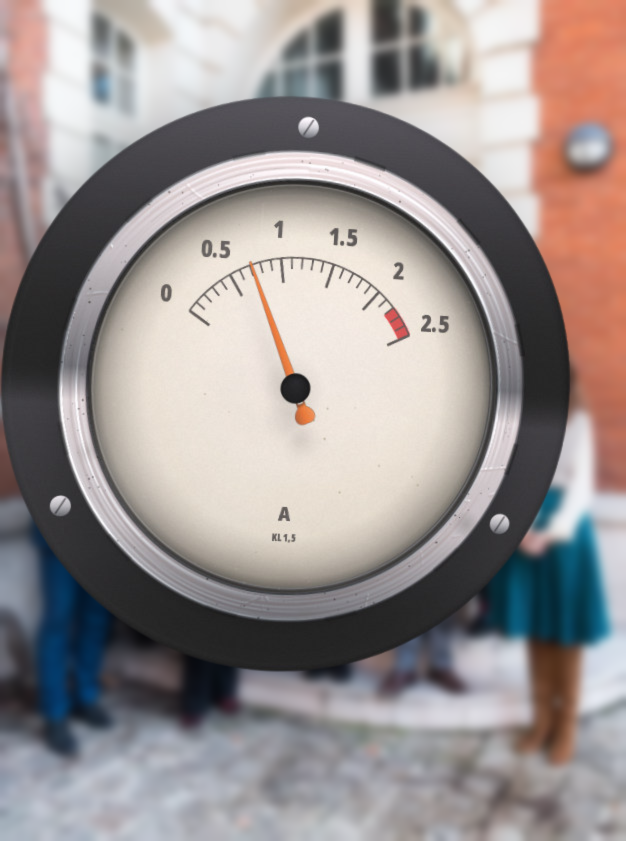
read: 0.7 A
